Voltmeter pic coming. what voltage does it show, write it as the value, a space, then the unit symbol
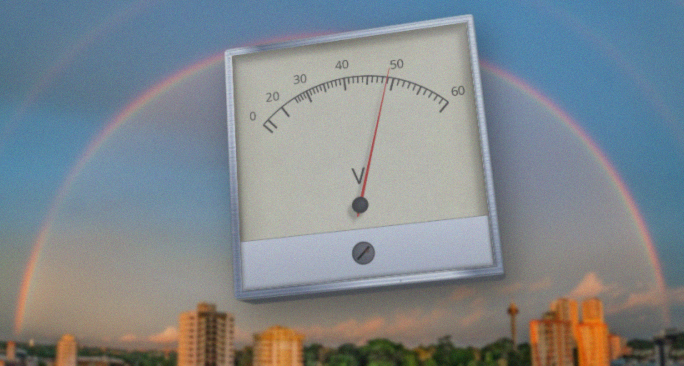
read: 49 V
